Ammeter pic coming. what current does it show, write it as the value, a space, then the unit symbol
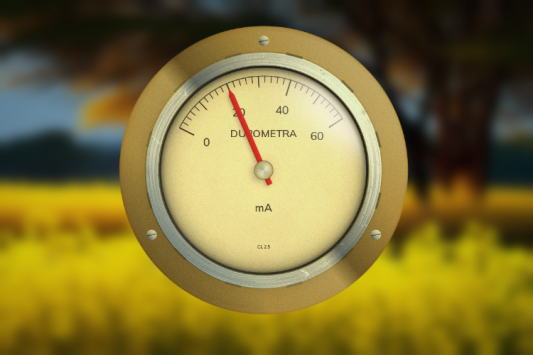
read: 20 mA
